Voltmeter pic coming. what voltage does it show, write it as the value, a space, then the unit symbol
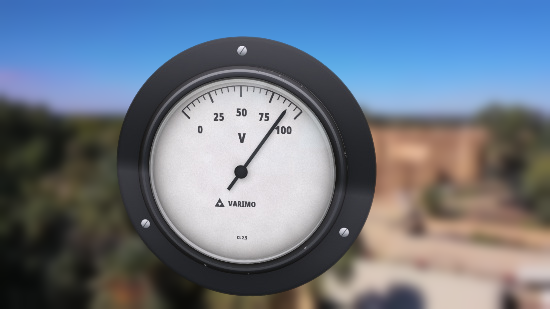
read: 90 V
